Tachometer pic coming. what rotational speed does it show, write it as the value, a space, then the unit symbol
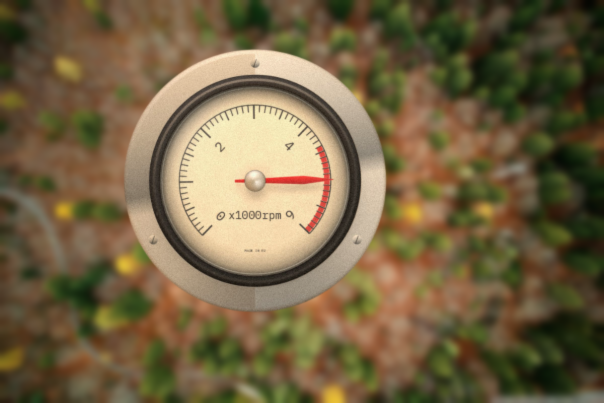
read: 5000 rpm
